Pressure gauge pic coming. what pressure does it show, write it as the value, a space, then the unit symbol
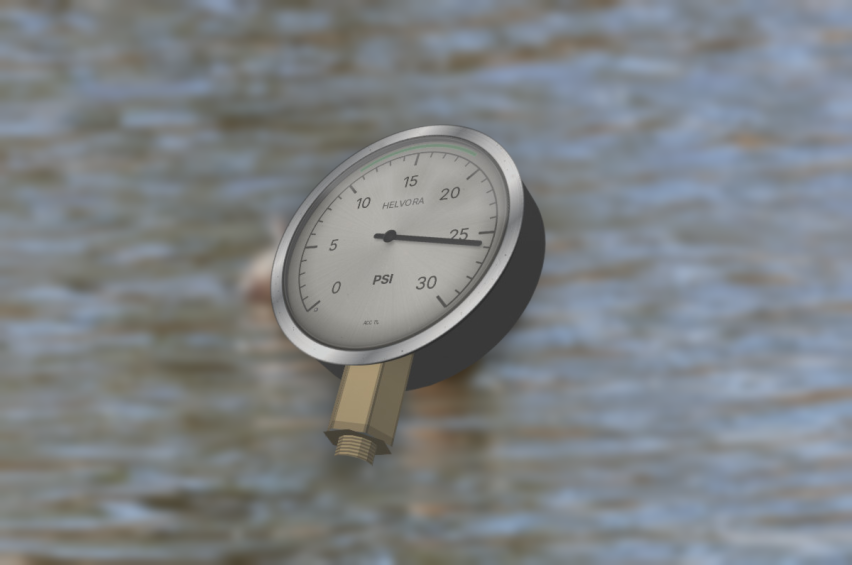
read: 26 psi
